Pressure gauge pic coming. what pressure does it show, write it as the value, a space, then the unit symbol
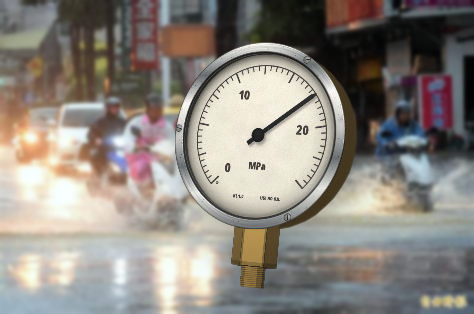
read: 17.5 MPa
